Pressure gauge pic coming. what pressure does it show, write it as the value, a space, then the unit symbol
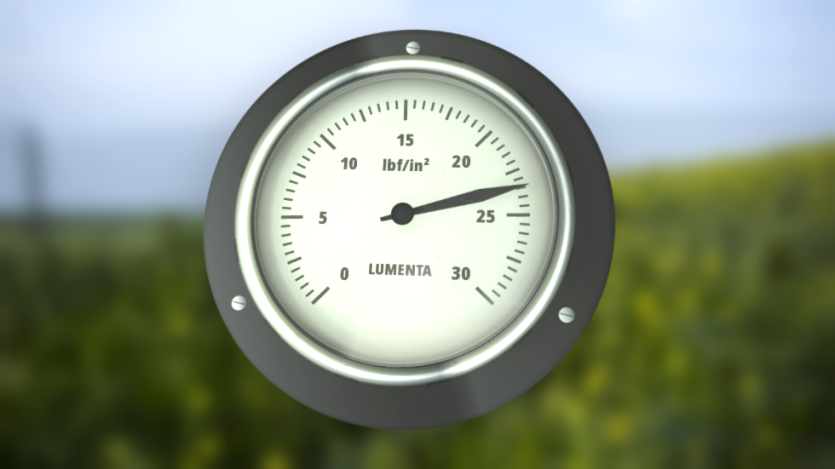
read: 23.5 psi
